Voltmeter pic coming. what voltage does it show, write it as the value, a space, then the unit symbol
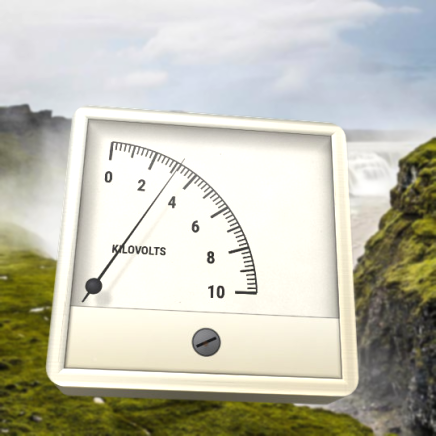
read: 3.2 kV
